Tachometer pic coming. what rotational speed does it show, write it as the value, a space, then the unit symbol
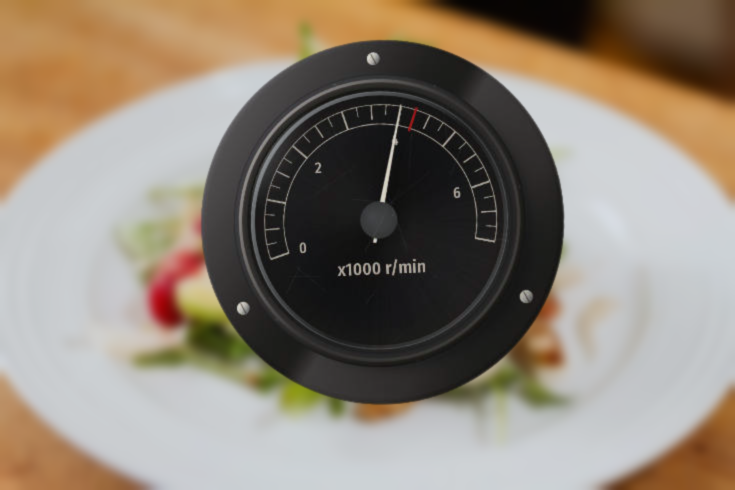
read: 4000 rpm
